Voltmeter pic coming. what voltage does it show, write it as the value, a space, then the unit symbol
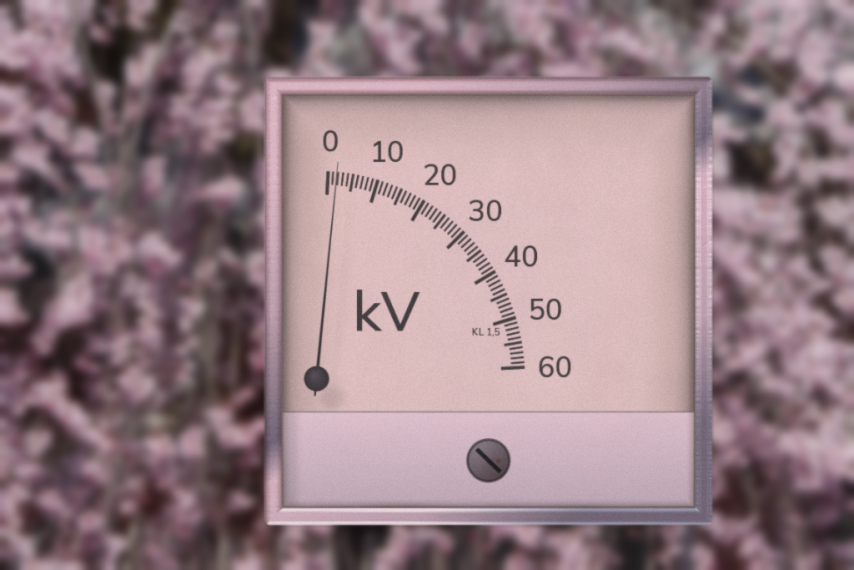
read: 2 kV
